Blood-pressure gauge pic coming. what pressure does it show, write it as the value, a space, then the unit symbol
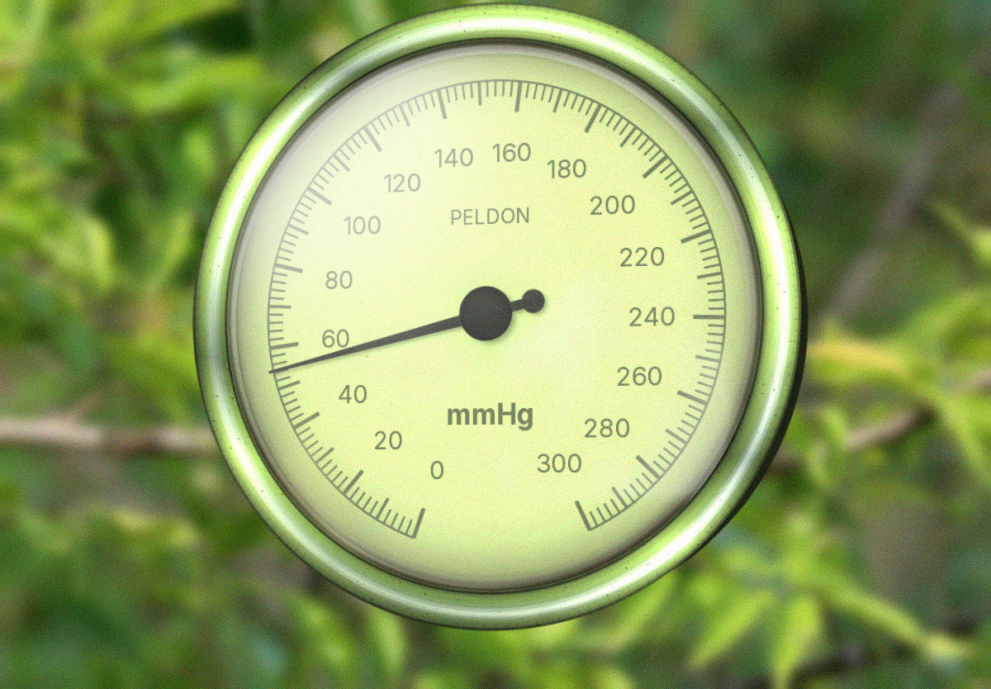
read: 54 mmHg
